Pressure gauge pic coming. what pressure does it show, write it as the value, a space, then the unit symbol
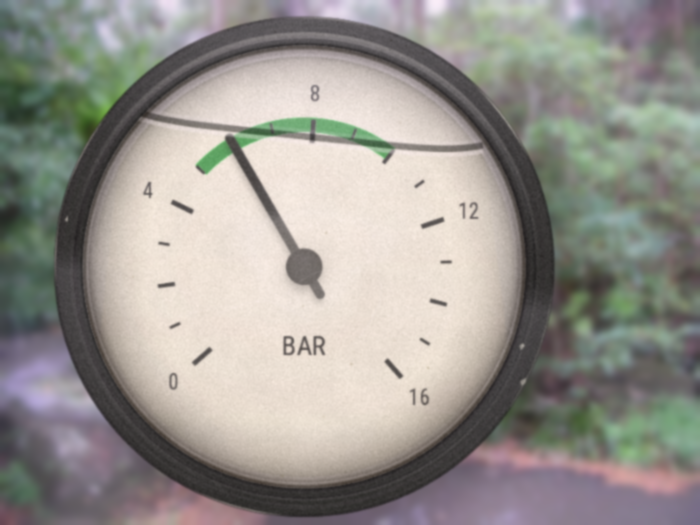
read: 6 bar
